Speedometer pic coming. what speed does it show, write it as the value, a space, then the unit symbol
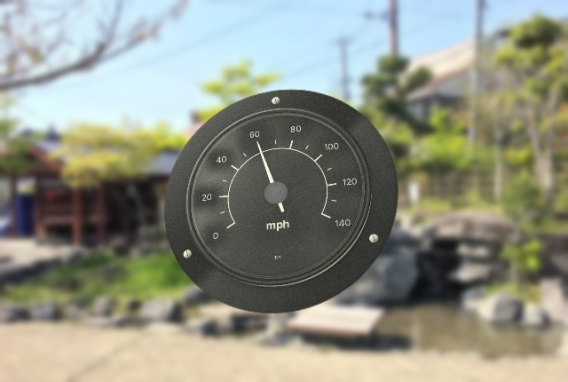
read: 60 mph
